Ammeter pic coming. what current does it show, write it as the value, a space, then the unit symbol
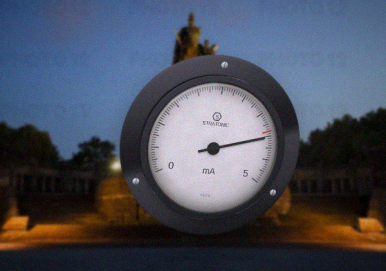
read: 4 mA
